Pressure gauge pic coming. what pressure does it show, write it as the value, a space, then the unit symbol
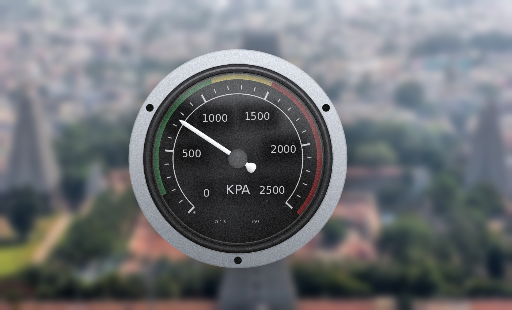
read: 750 kPa
